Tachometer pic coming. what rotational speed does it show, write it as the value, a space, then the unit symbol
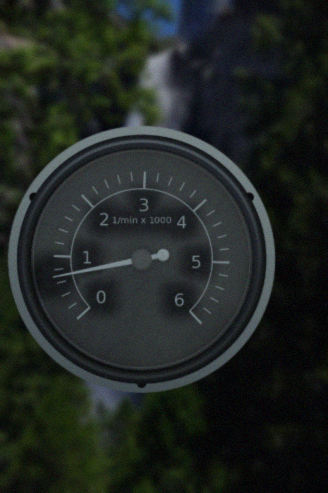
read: 700 rpm
